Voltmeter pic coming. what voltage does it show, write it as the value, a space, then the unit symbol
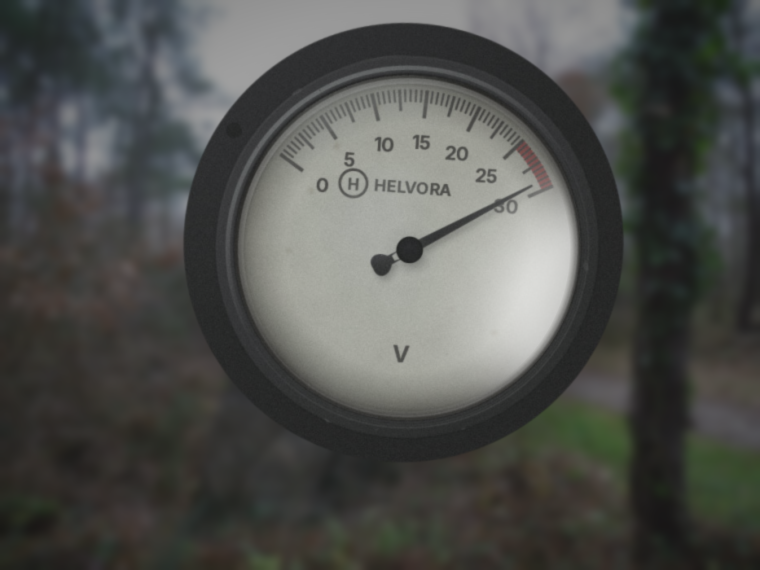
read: 29 V
